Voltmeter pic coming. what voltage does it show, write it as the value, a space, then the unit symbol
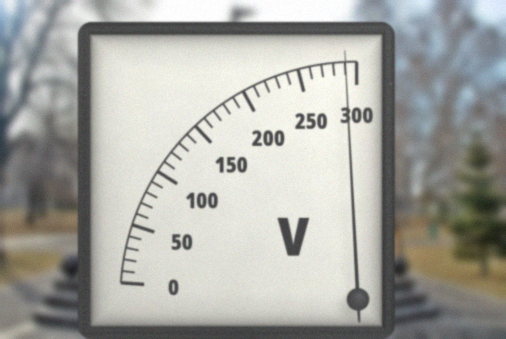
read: 290 V
